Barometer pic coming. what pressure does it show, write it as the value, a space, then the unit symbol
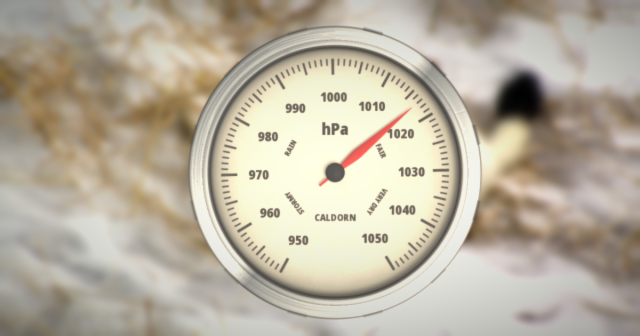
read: 1017 hPa
